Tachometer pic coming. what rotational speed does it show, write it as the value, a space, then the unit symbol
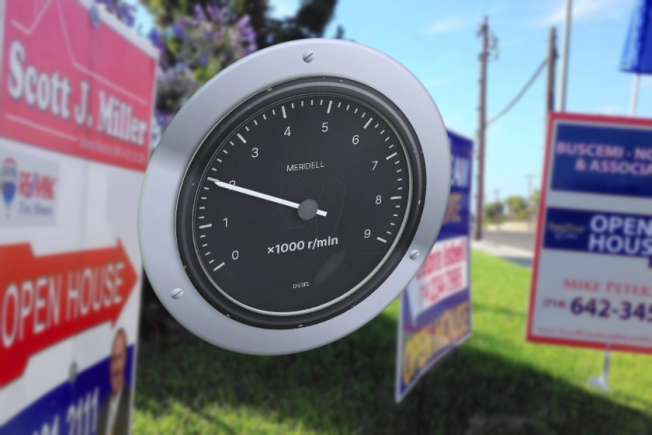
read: 2000 rpm
